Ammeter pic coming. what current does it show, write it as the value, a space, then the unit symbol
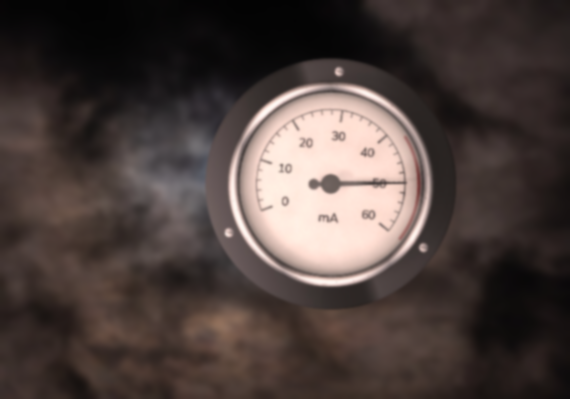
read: 50 mA
